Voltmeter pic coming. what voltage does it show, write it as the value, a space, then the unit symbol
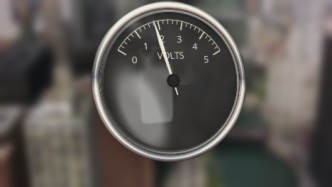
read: 1.8 V
